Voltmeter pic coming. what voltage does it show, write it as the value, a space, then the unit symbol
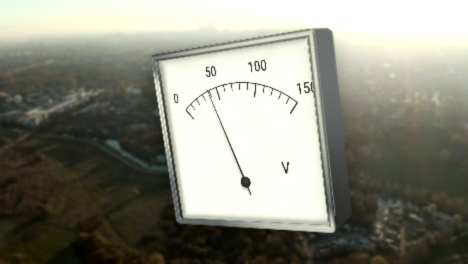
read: 40 V
